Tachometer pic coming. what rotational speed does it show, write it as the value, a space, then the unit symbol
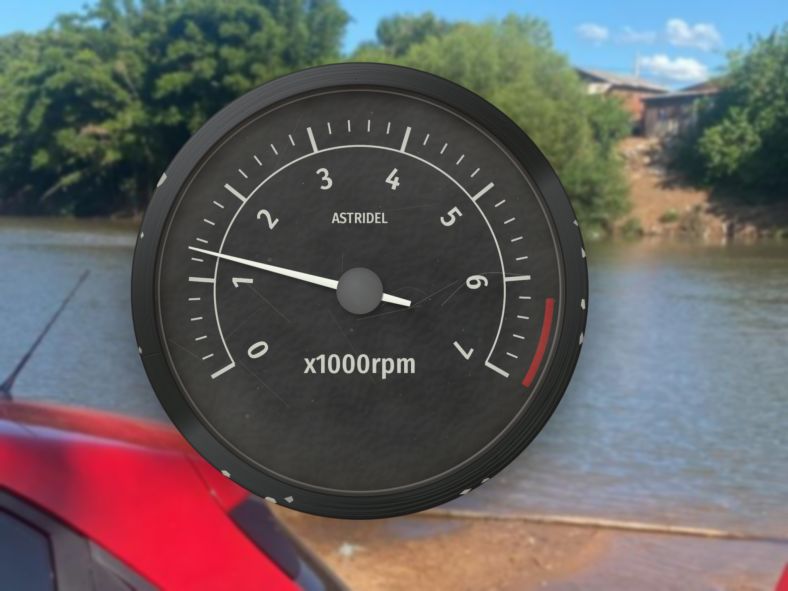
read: 1300 rpm
